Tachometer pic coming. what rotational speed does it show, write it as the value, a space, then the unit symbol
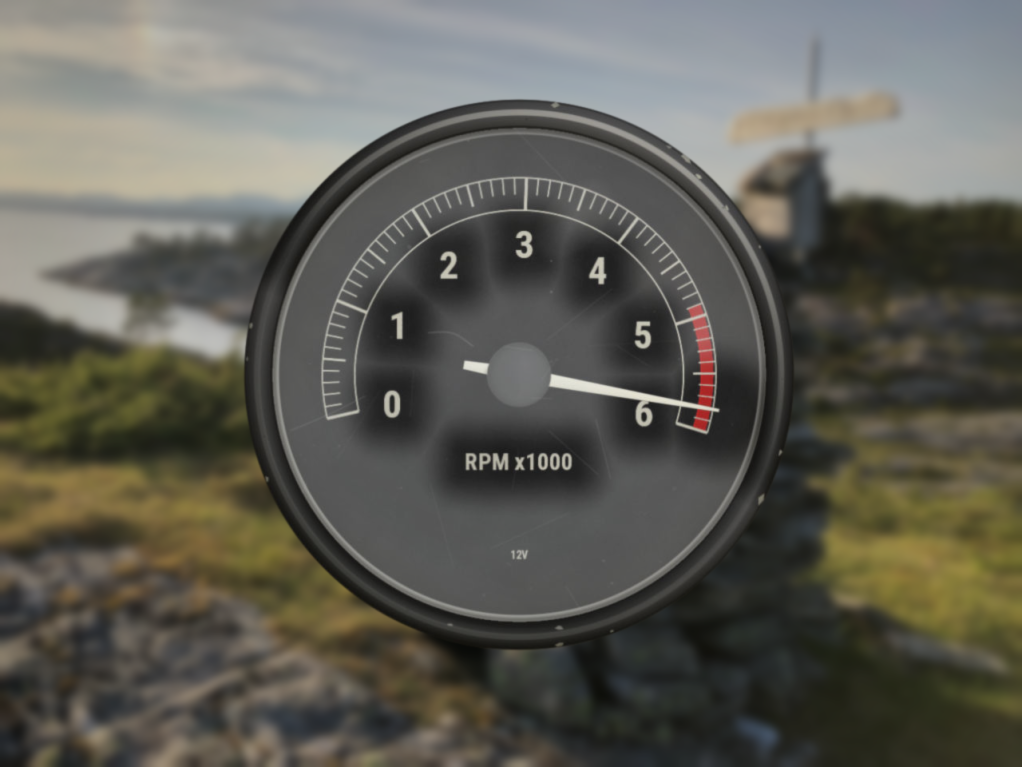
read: 5800 rpm
